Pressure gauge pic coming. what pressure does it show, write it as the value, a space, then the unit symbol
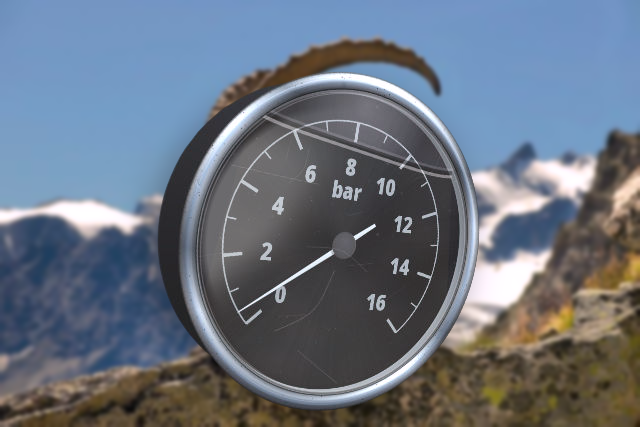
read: 0.5 bar
